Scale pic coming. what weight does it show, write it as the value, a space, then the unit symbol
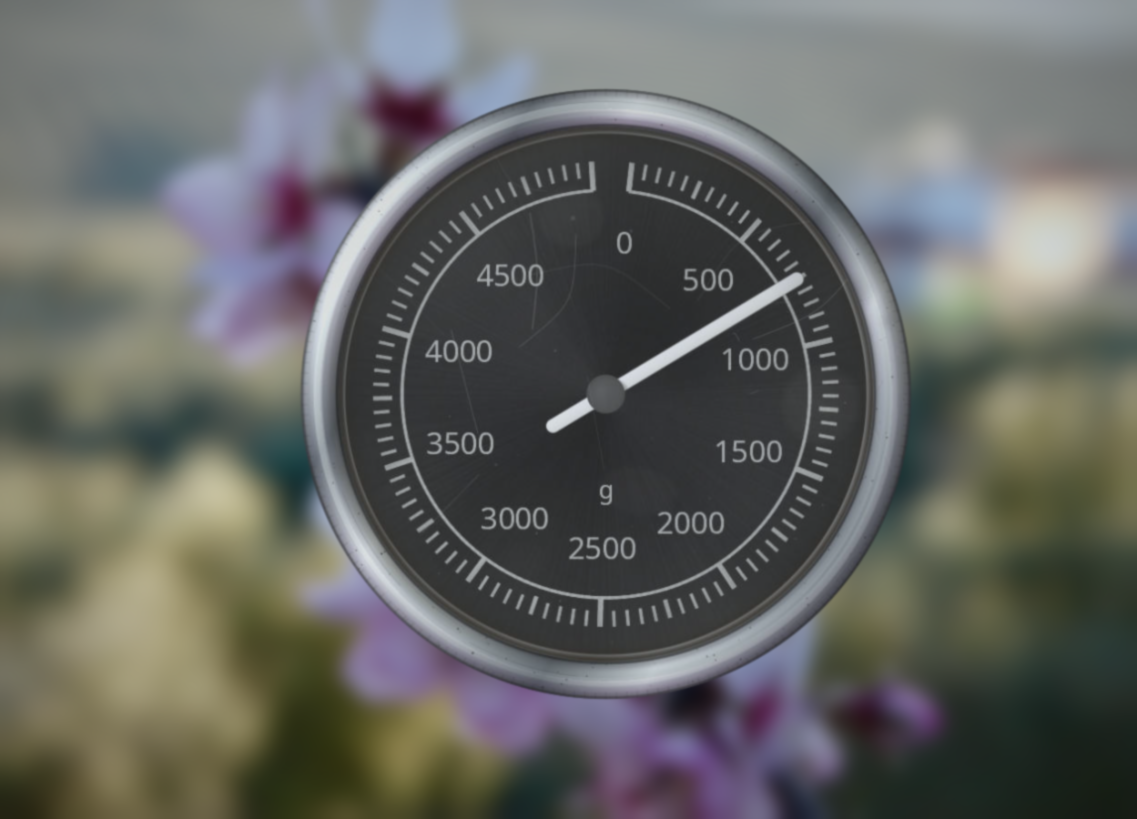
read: 750 g
